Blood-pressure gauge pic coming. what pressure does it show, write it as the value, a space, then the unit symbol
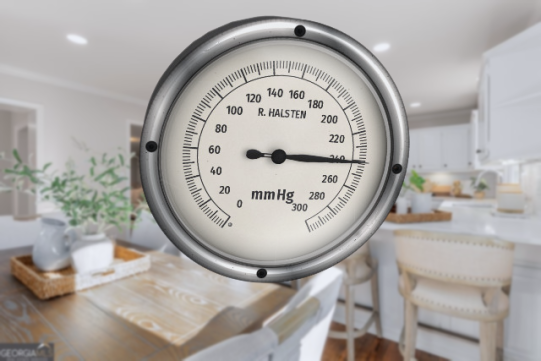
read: 240 mmHg
